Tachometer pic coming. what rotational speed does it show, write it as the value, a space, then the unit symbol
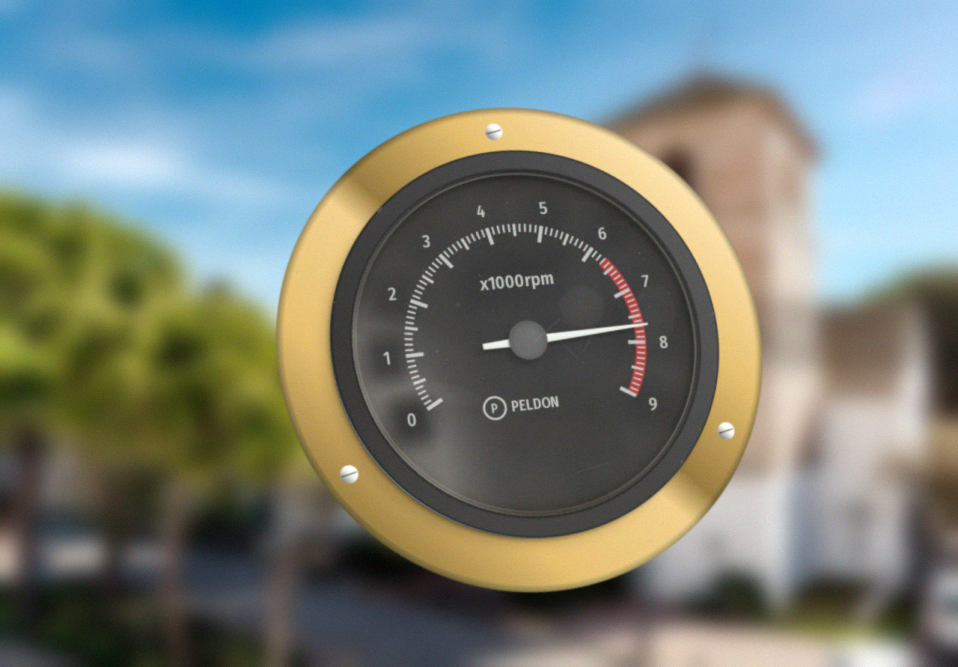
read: 7700 rpm
